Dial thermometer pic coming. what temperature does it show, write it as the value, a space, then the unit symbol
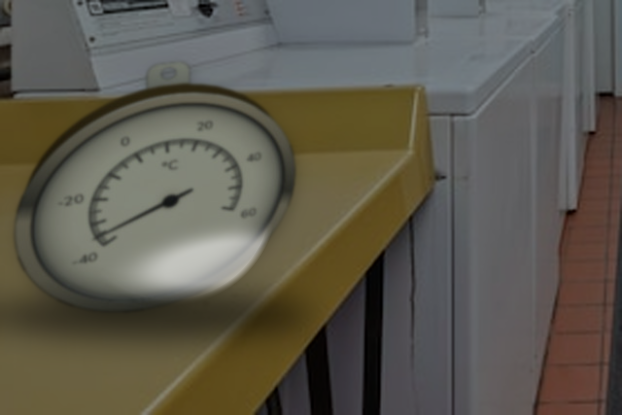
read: -35 °C
